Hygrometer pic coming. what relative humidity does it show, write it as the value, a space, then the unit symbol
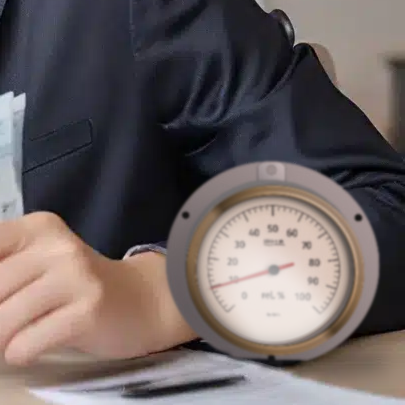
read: 10 %
